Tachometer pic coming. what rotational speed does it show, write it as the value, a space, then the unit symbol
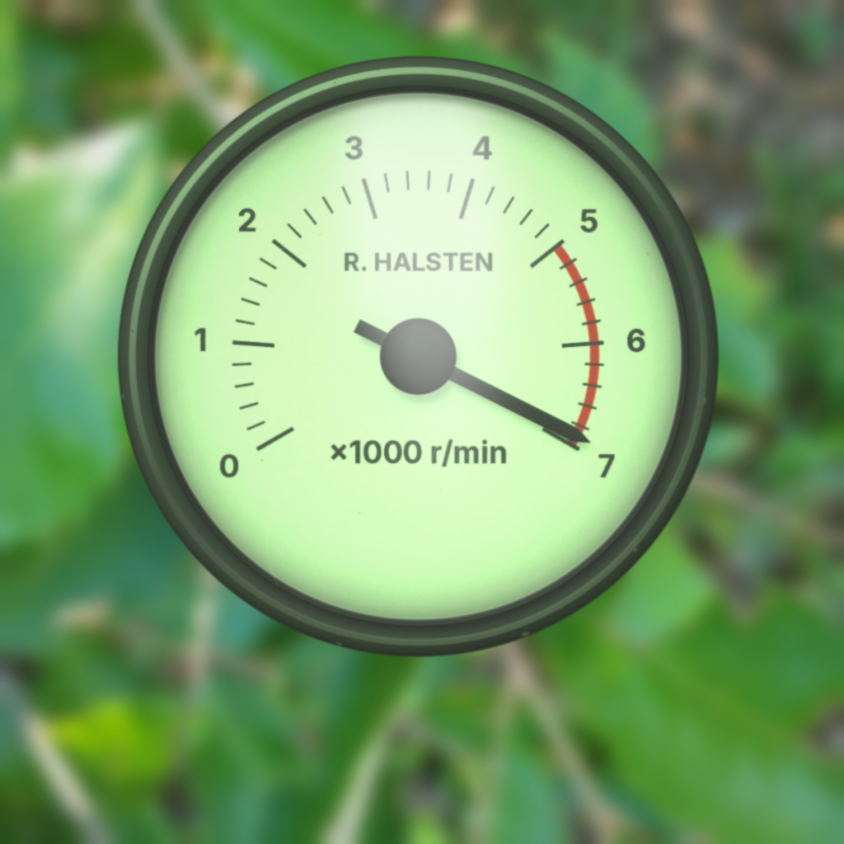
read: 6900 rpm
